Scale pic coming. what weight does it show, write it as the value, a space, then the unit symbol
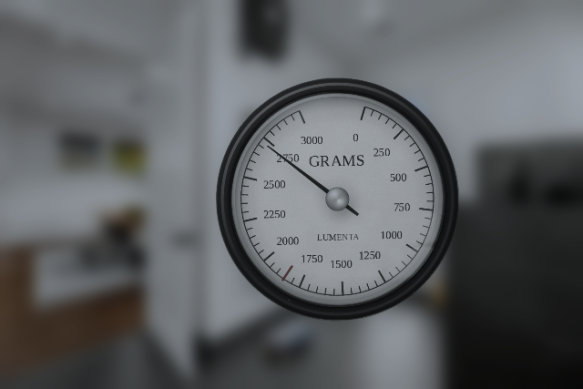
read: 2725 g
